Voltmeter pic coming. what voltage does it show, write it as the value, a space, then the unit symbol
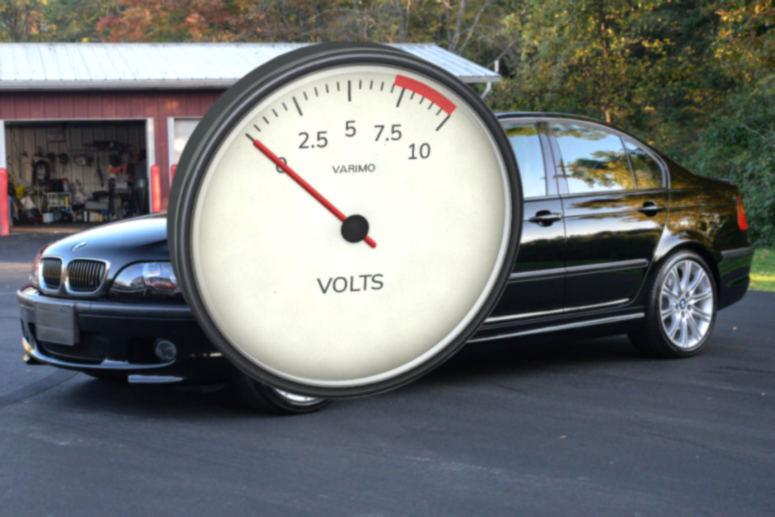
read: 0 V
